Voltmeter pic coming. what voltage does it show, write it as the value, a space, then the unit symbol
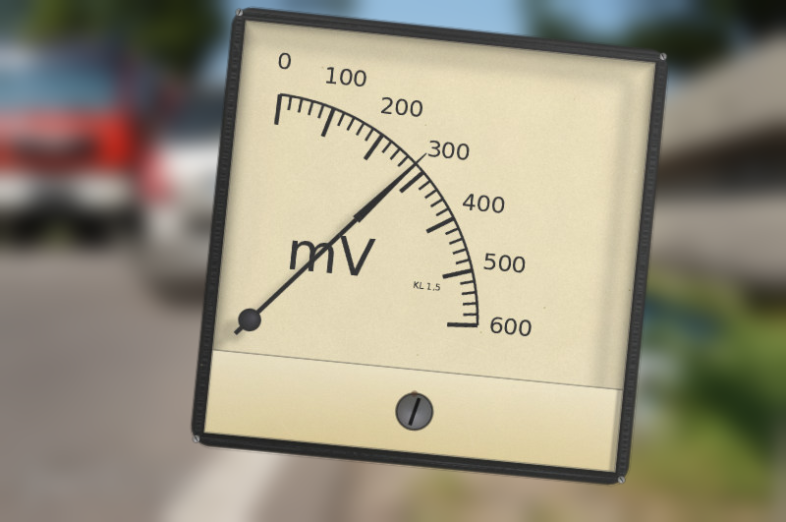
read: 280 mV
